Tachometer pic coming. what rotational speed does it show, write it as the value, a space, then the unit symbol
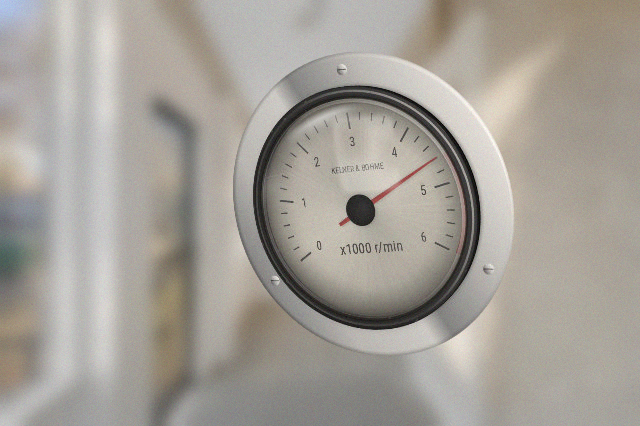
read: 4600 rpm
